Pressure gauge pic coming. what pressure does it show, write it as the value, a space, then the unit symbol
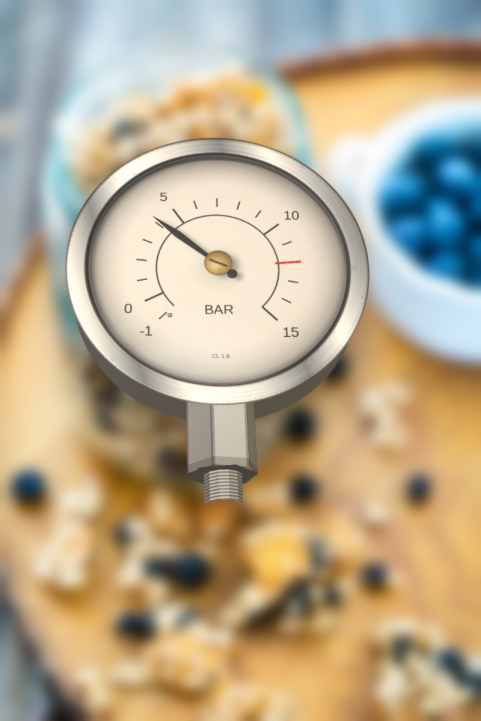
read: 4 bar
